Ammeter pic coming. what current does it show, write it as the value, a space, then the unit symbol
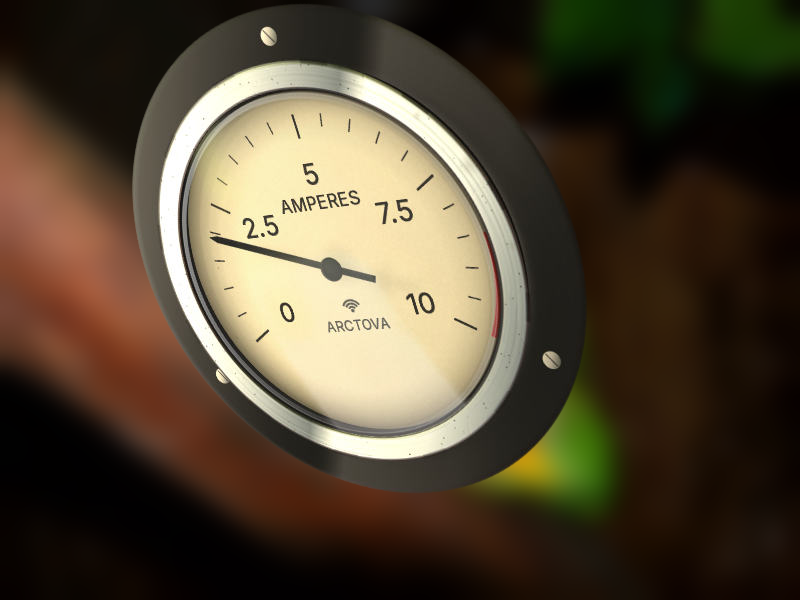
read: 2 A
